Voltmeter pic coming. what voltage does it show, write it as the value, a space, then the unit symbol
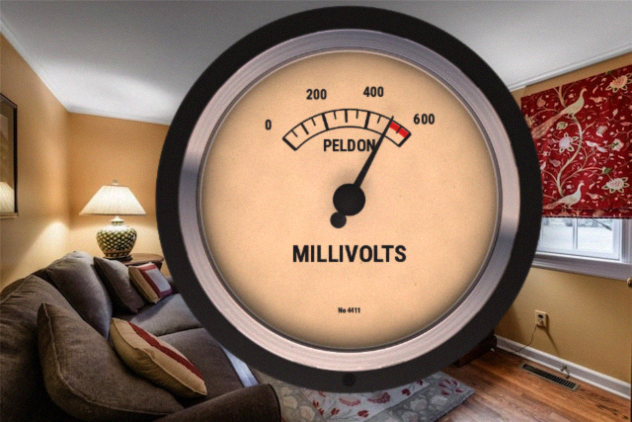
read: 500 mV
